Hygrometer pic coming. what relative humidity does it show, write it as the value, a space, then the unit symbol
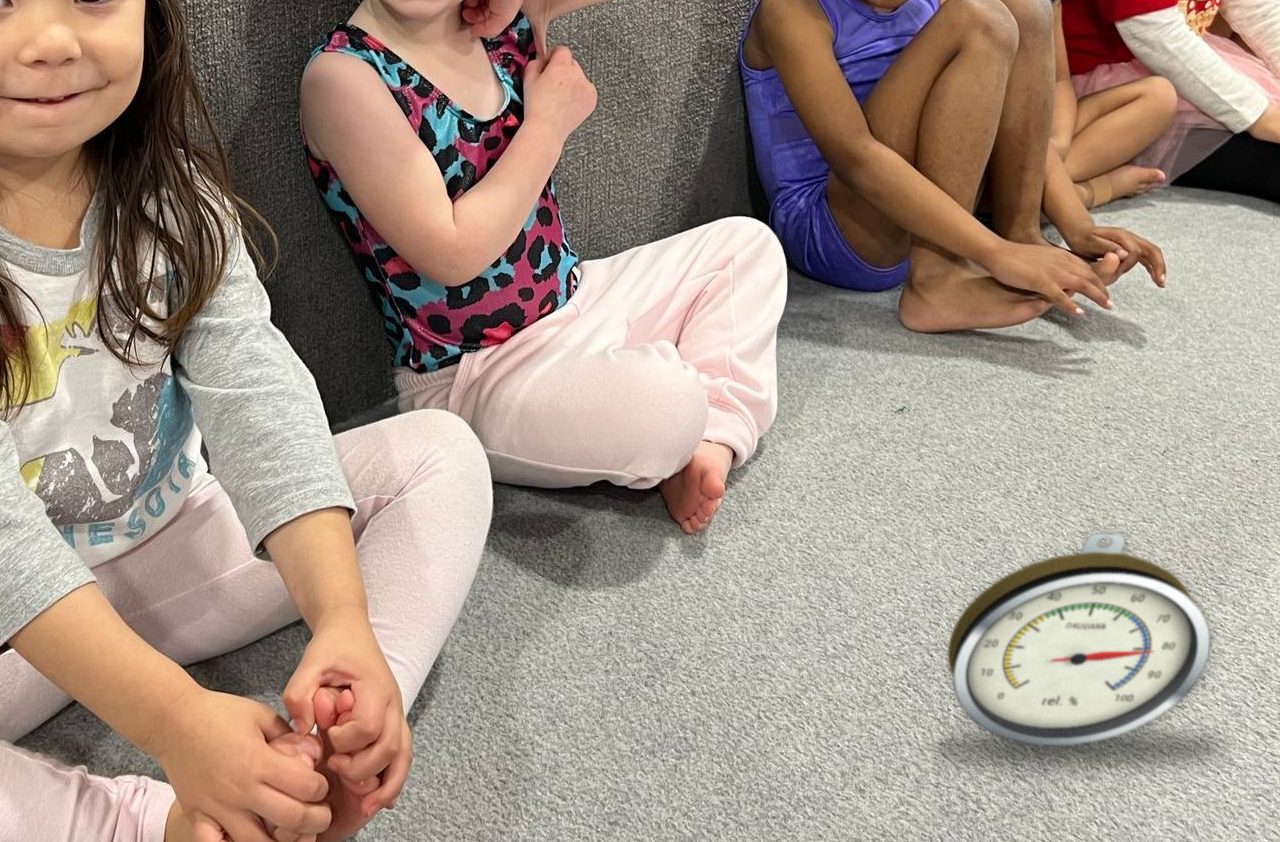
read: 80 %
